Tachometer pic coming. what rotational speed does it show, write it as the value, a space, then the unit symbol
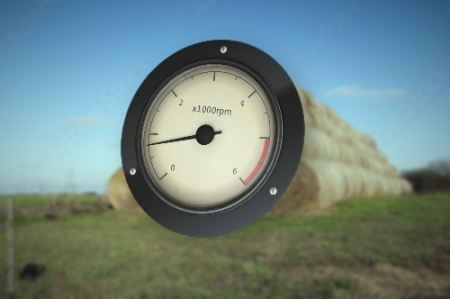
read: 750 rpm
